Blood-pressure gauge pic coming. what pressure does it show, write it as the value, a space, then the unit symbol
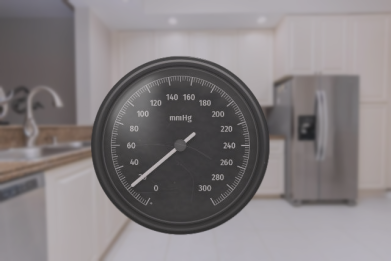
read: 20 mmHg
